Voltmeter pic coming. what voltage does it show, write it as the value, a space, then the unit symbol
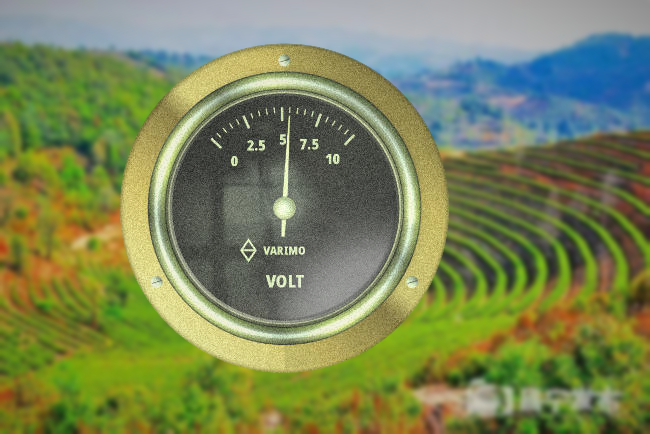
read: 5.5 V
